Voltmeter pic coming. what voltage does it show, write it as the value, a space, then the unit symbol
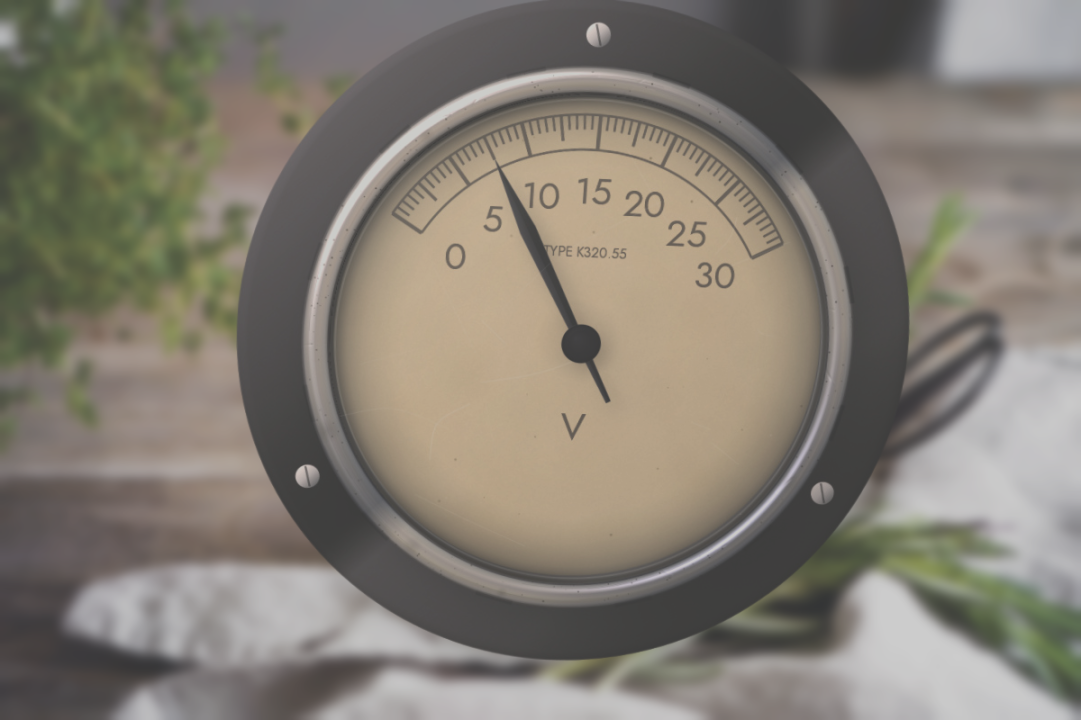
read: 7.5 V
